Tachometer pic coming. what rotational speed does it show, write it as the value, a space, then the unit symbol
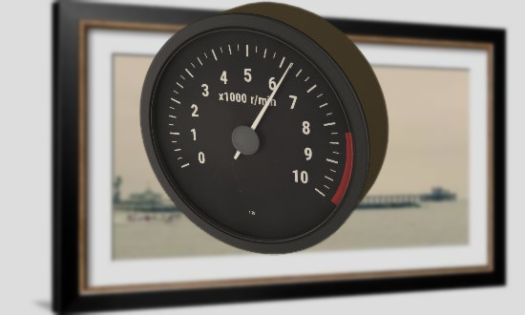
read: 6250 rpm
